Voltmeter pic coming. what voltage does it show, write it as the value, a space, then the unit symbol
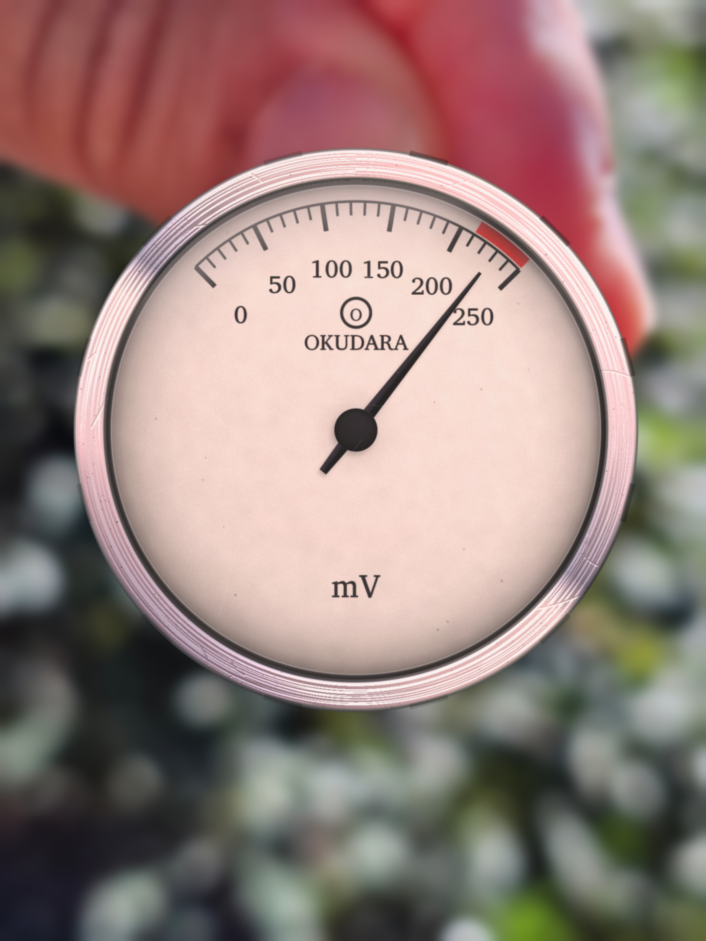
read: 230 mV
